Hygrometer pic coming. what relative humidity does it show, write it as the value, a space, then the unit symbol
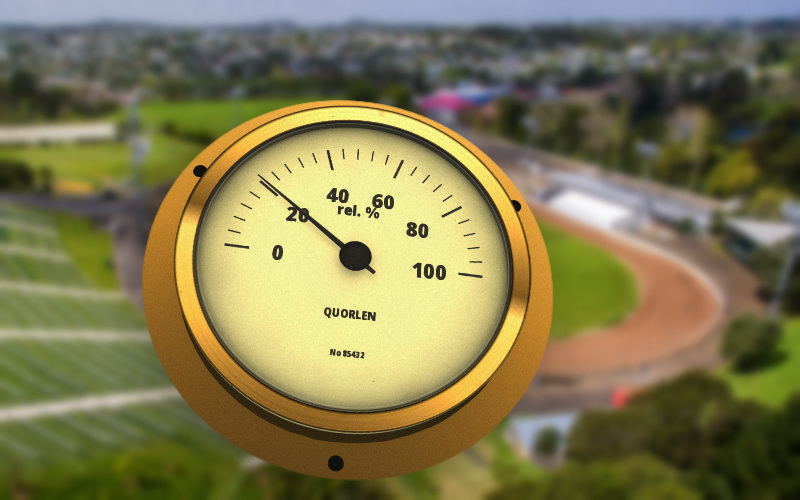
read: 20 %
